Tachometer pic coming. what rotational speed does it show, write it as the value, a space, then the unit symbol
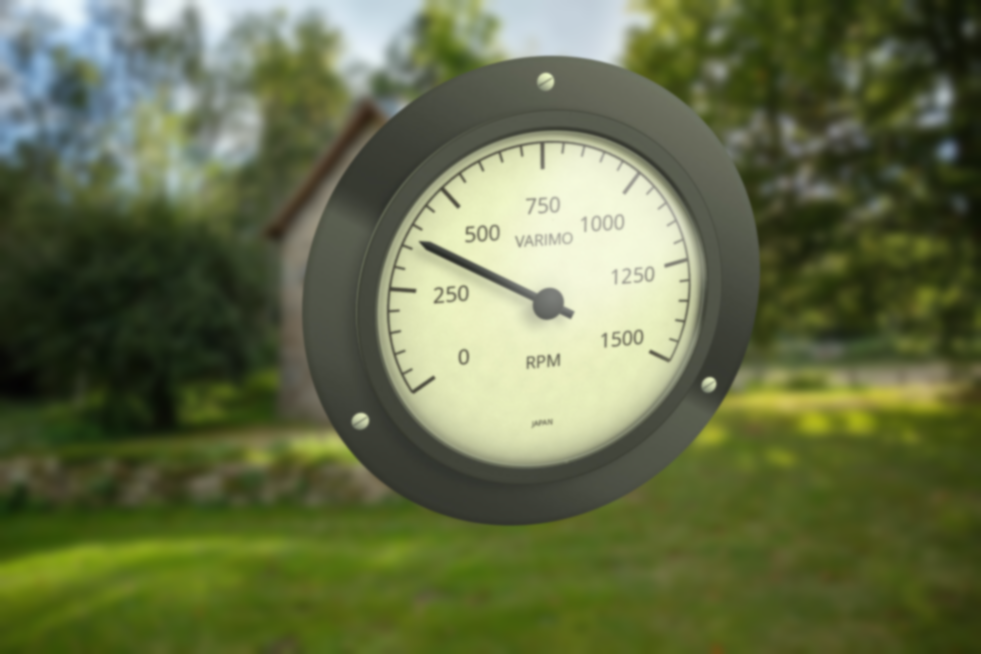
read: 375 rpm
